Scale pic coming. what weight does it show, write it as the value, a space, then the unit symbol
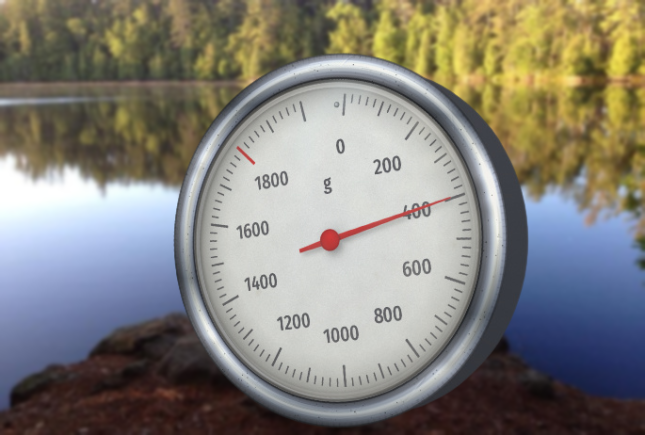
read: 400 g
